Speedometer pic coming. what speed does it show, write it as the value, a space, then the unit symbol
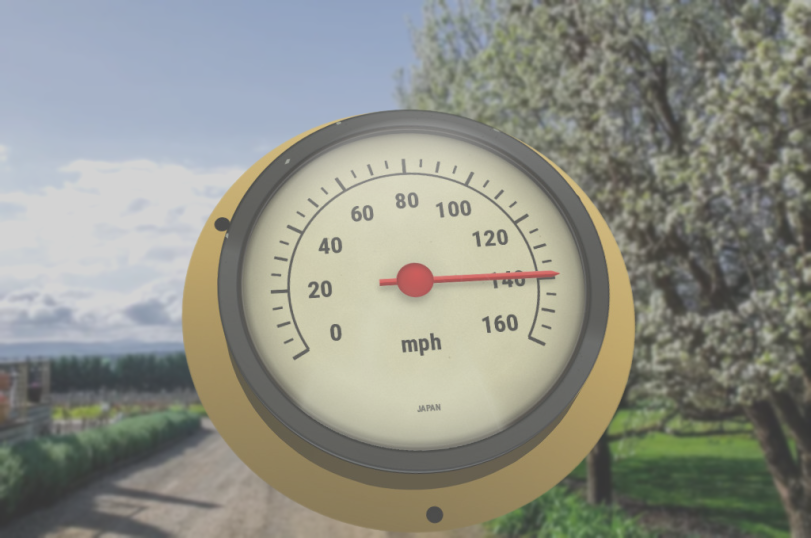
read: 140 mph
